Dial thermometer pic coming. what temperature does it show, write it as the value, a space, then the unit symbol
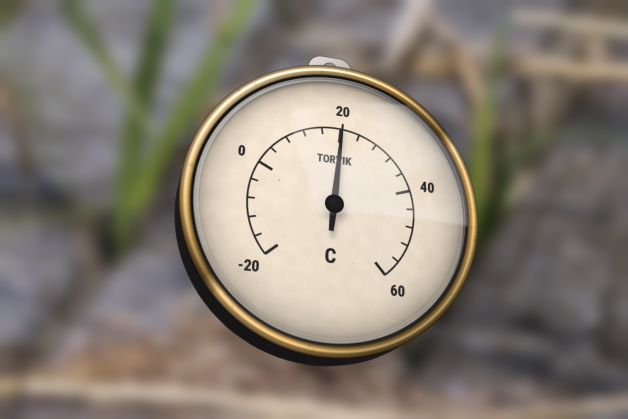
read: 20 °C
